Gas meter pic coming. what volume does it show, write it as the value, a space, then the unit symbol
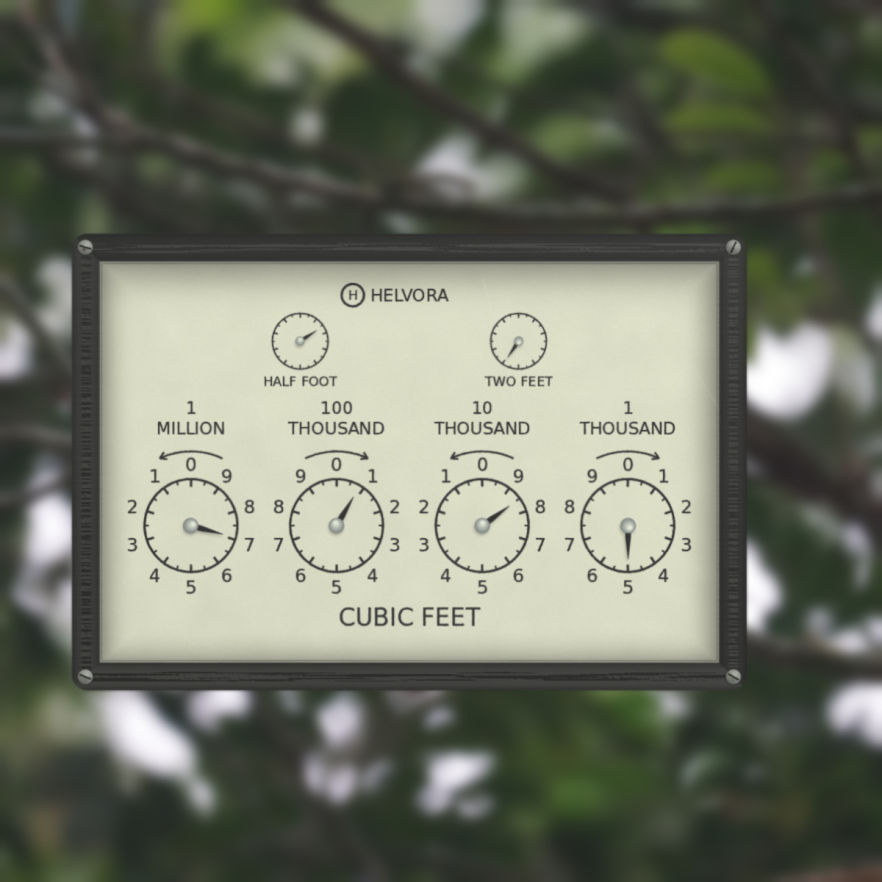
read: 708500 ft³
